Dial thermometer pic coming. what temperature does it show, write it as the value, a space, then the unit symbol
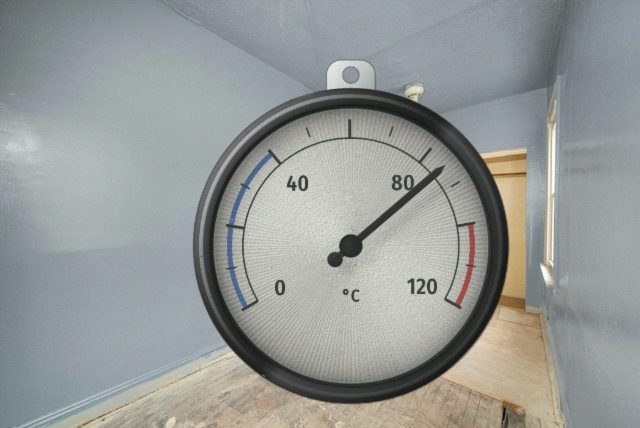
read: 85 °C
